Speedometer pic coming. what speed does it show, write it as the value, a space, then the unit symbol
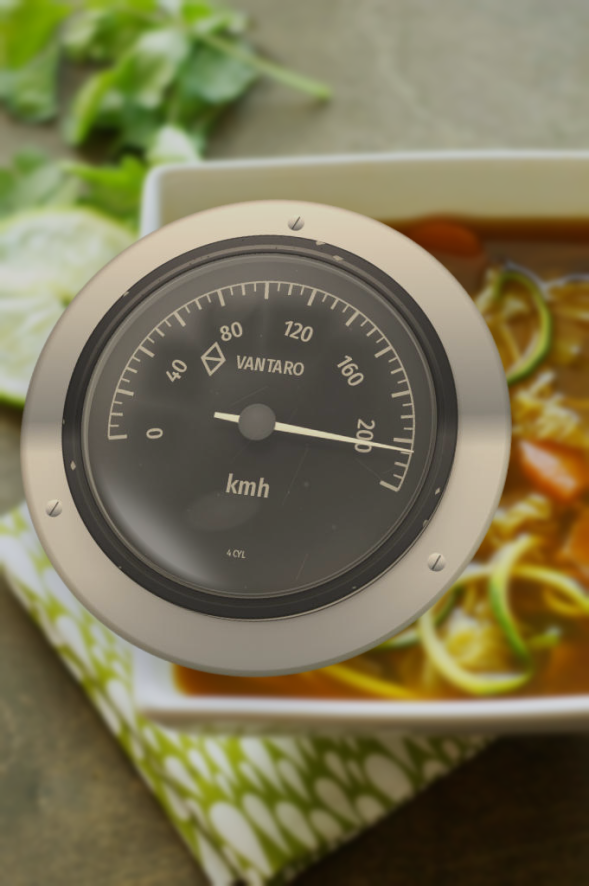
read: 205 km/h
